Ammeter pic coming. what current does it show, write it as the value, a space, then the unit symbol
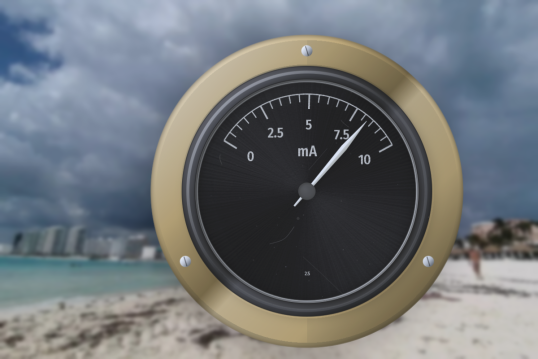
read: 8.25 mA
